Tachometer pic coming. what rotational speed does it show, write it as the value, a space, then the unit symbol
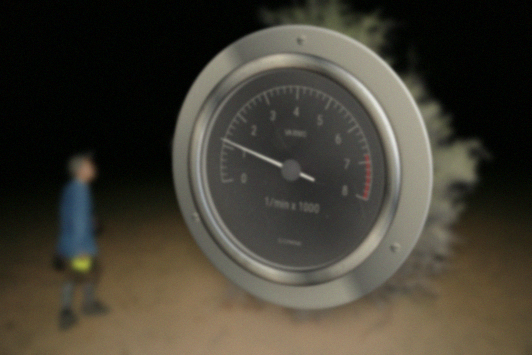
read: 1200 rpm
